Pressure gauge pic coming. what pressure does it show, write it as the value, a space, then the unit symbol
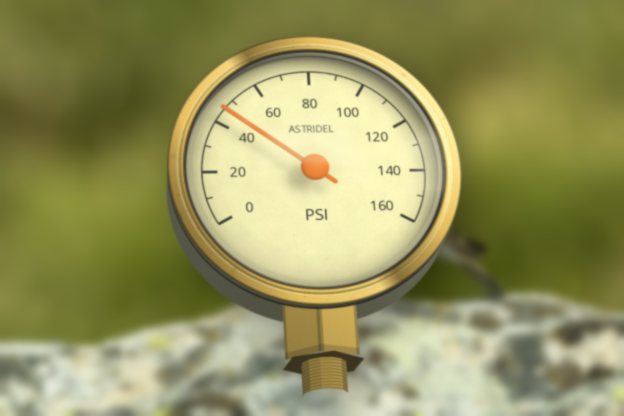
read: 45 psi
